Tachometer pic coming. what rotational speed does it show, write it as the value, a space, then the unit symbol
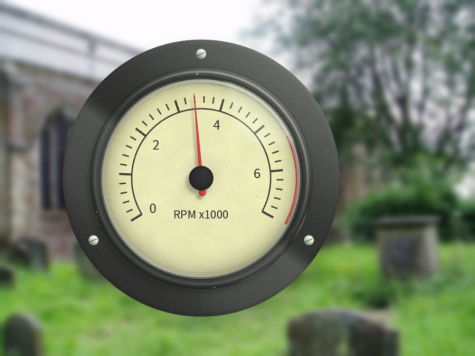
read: 3400 rpm
